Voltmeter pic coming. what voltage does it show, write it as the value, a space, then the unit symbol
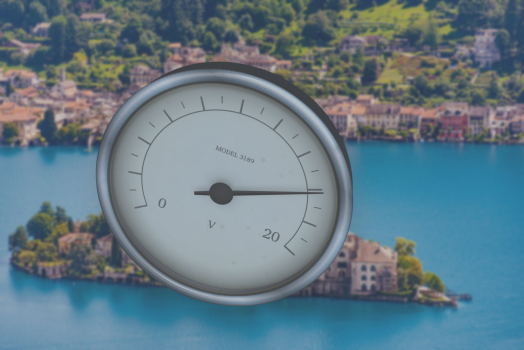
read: 16 V
